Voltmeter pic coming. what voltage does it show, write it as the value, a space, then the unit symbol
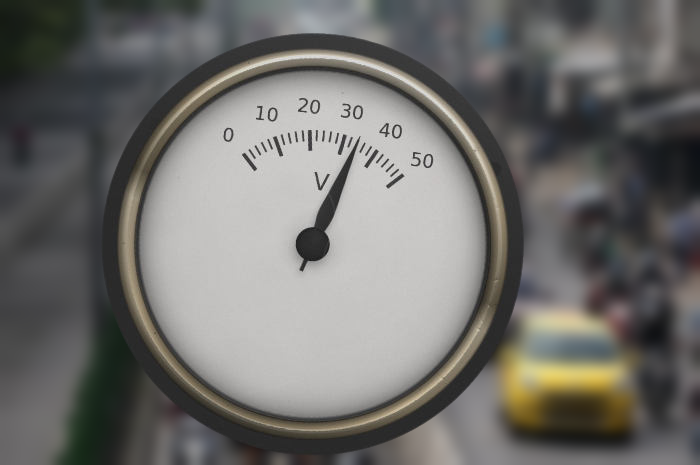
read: 34 V
